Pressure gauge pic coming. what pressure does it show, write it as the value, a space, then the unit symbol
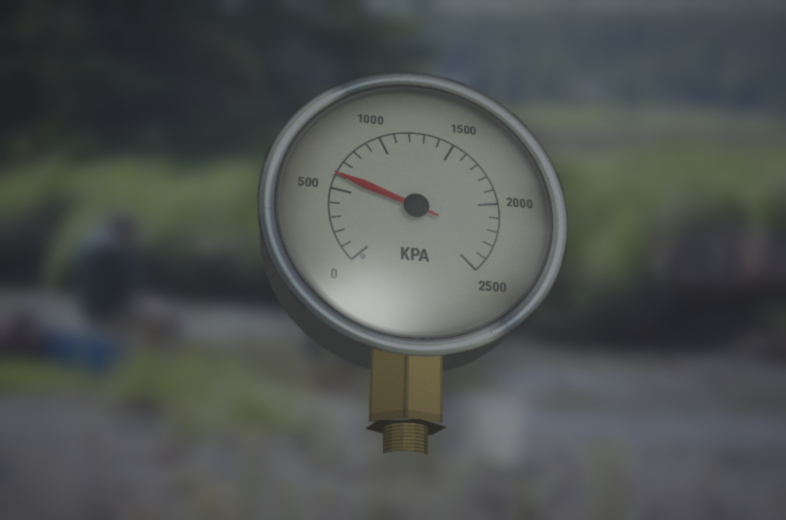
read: 600 kPa
